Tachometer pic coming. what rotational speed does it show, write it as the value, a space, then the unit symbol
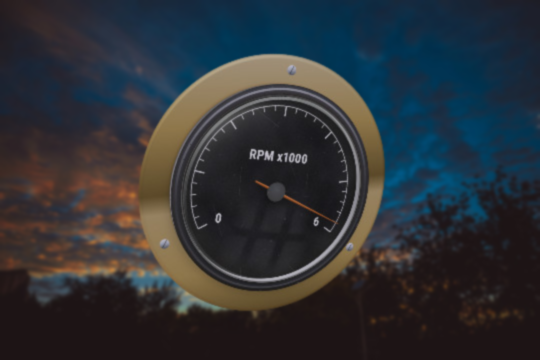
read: 5800 rpm
